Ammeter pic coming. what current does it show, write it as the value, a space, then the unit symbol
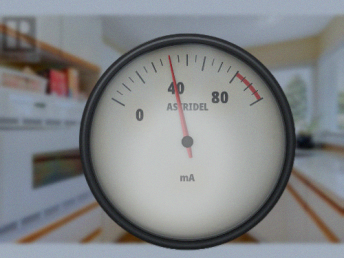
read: 40 mA
